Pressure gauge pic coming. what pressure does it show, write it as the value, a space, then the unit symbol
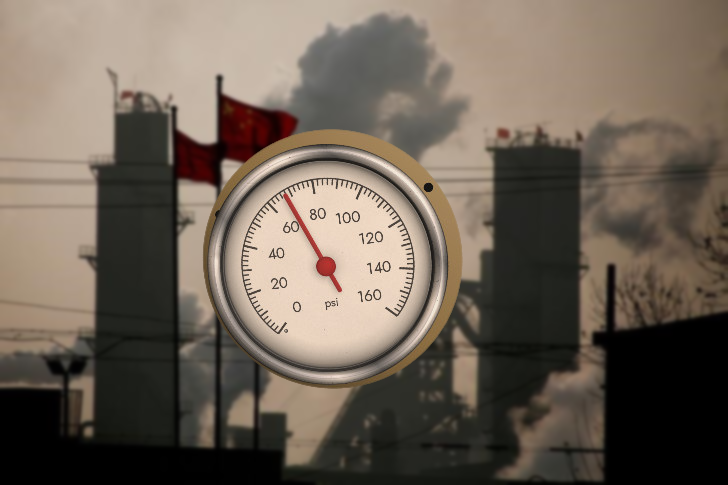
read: 68 psi
